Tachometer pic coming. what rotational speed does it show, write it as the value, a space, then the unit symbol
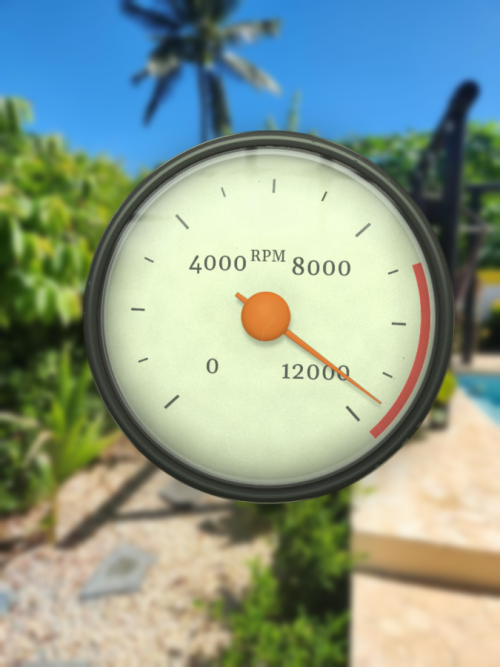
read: 11500 rpm
